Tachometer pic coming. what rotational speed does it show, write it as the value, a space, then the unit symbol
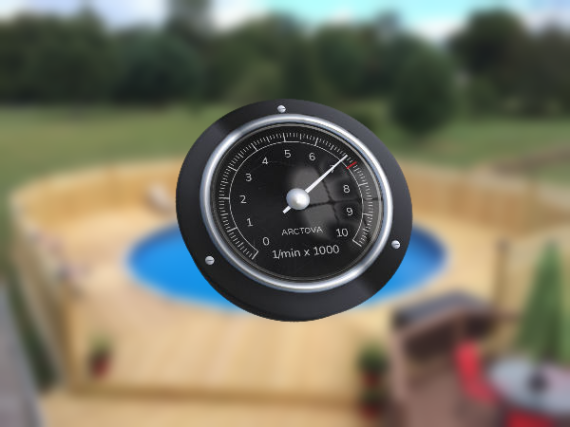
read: 7000 rpm
